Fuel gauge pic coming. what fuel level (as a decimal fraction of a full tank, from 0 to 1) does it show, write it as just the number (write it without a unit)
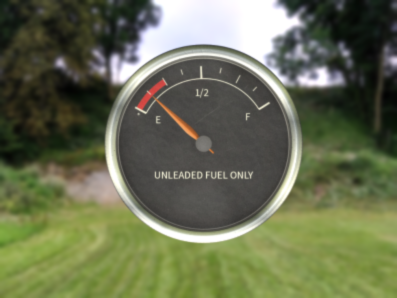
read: 0.125
